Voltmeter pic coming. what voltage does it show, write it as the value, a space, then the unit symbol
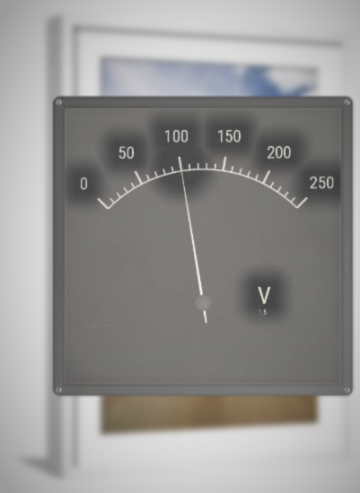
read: 100 V
